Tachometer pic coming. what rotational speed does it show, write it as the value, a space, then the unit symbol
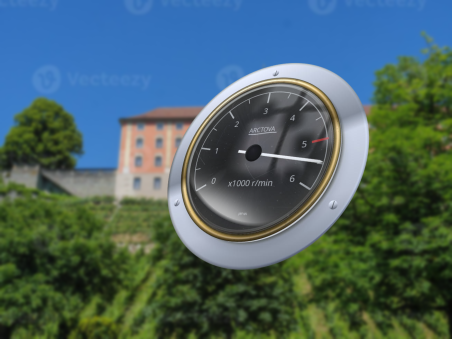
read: 5500 rpm
